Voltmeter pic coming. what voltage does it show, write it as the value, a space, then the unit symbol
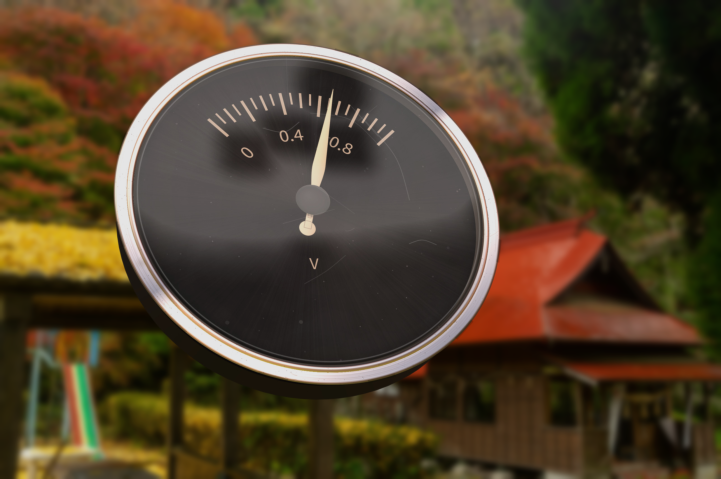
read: 0.65 V
